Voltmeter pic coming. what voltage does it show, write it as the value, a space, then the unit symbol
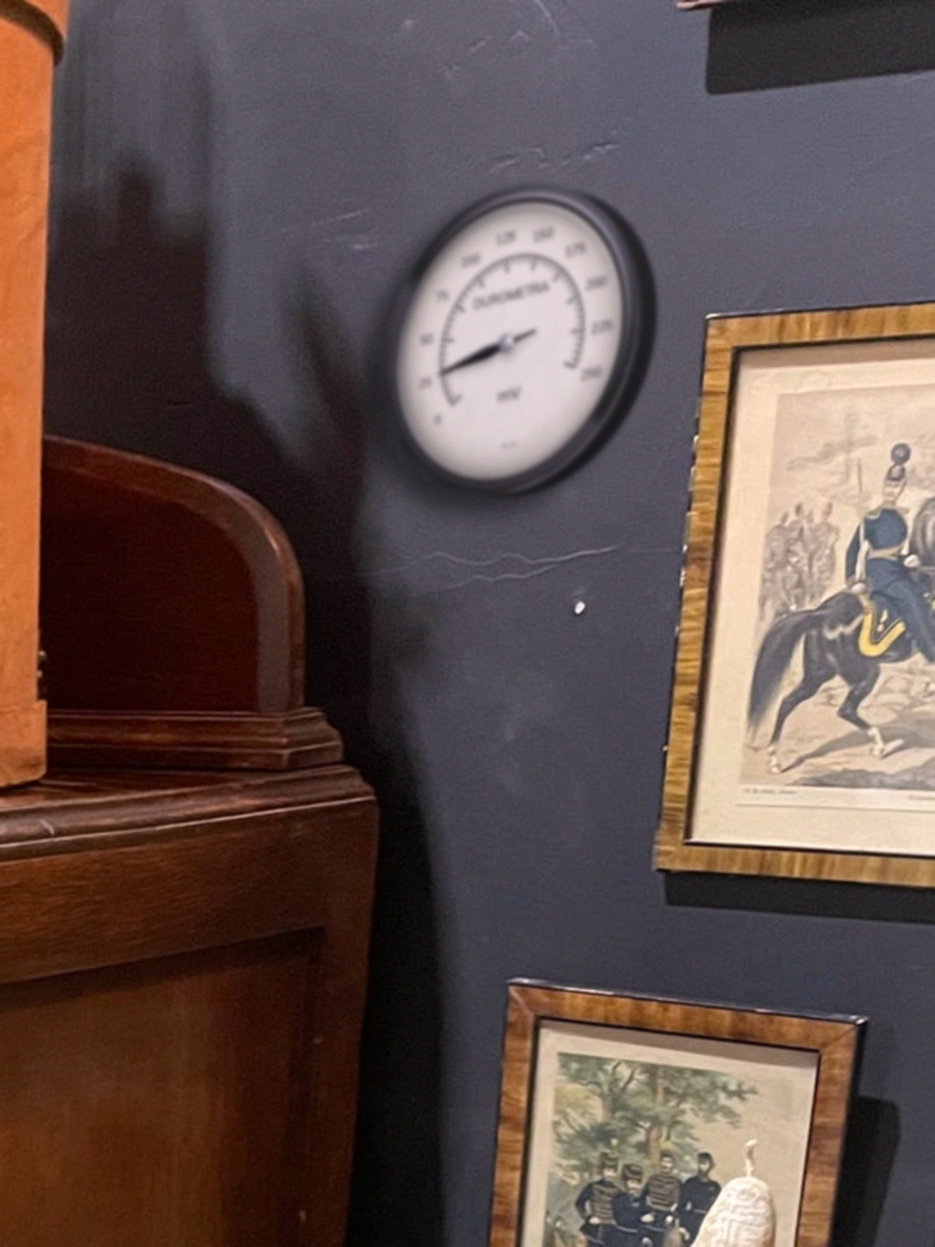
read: 25 mV
